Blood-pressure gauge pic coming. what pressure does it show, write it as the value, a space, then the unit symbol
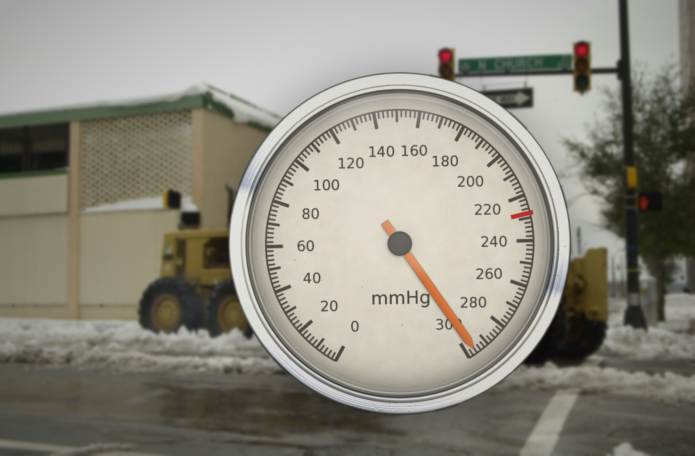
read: 296 mmHg
